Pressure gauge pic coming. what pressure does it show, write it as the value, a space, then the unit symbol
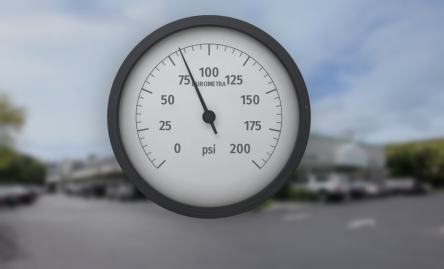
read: 82.5 psi
